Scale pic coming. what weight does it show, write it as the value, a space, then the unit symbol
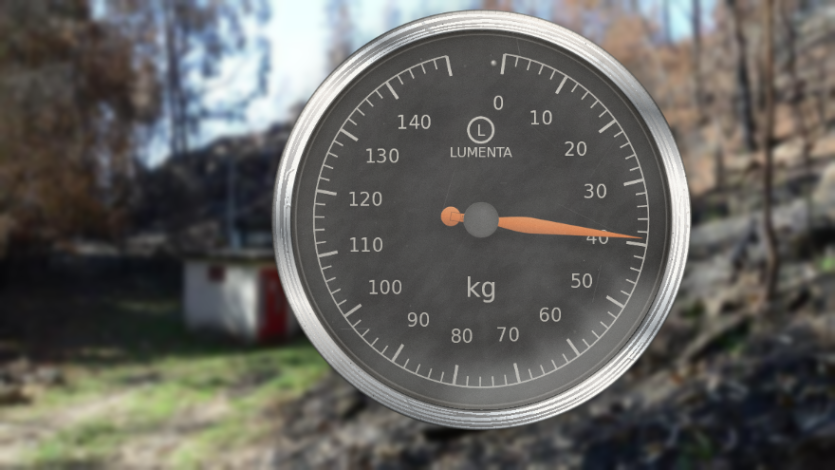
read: 39 kg
